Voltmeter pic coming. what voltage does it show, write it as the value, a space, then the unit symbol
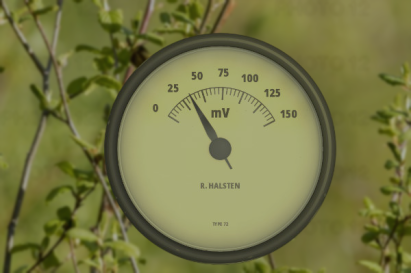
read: 35 mV
